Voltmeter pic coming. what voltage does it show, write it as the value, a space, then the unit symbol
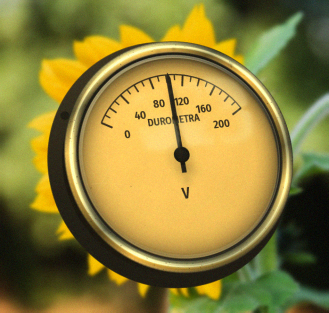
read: 100 V
